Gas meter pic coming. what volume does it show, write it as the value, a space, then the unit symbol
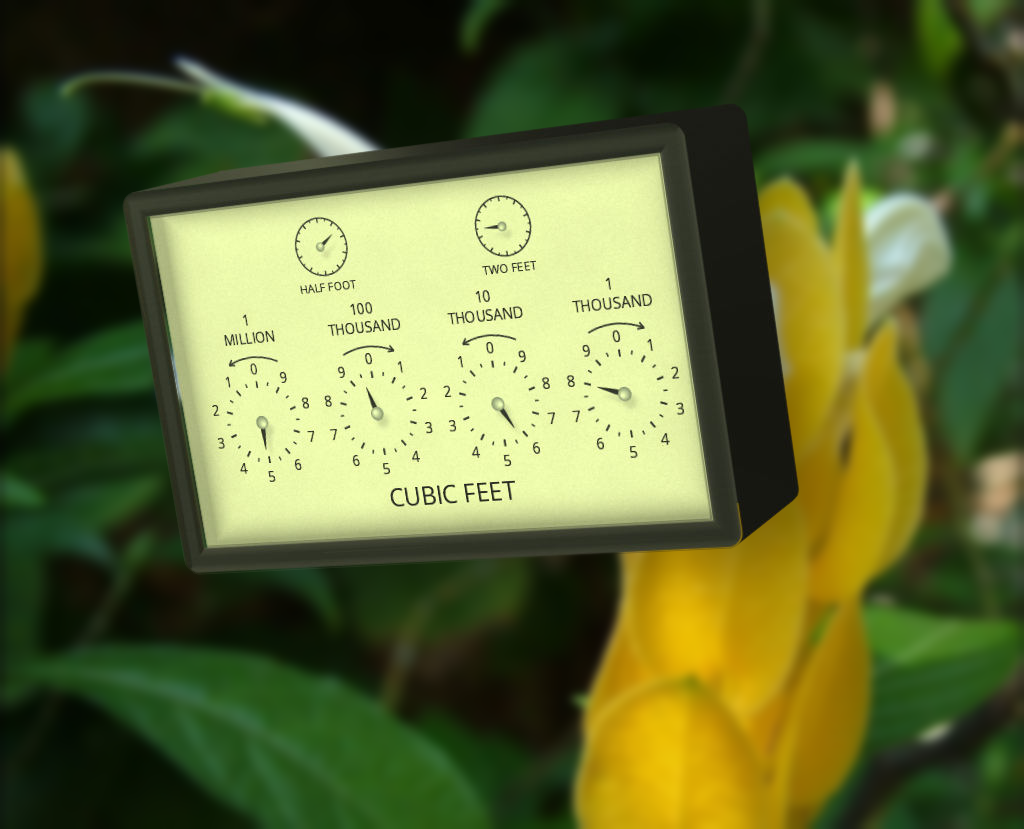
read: 495800 ft³
